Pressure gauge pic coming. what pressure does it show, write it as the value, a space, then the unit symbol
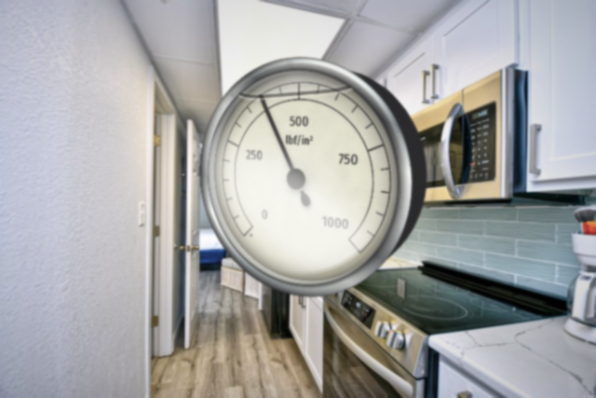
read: 400 psi
